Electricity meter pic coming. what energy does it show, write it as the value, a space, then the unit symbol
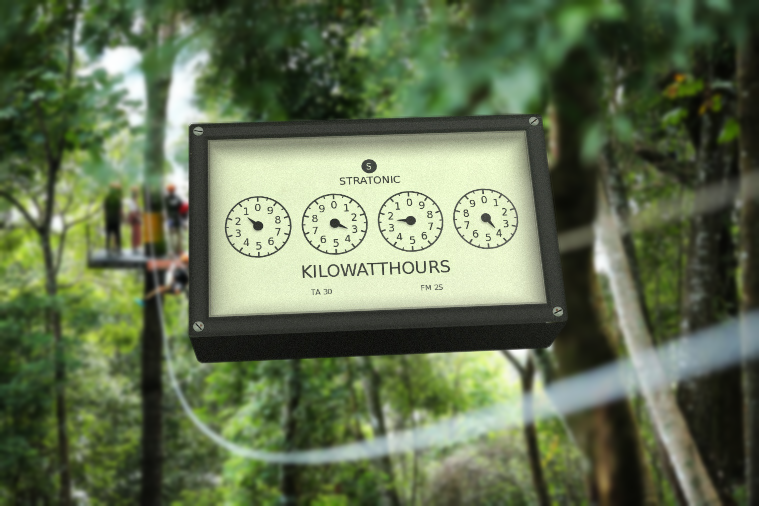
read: 1324 kWh
